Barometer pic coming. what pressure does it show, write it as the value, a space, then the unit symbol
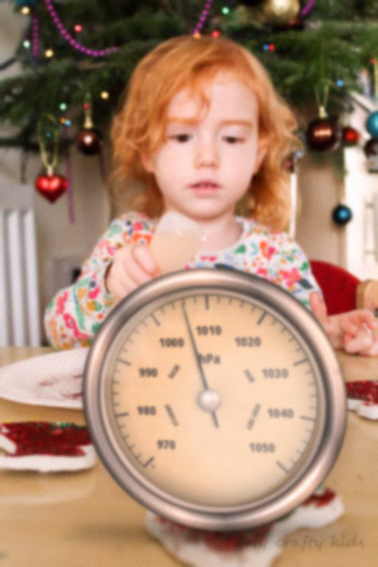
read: 1006 hPa
